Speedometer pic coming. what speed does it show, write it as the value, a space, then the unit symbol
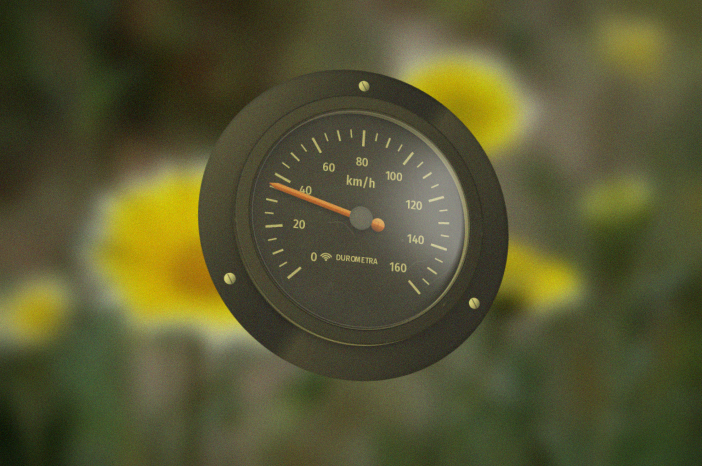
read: 35 km/h
